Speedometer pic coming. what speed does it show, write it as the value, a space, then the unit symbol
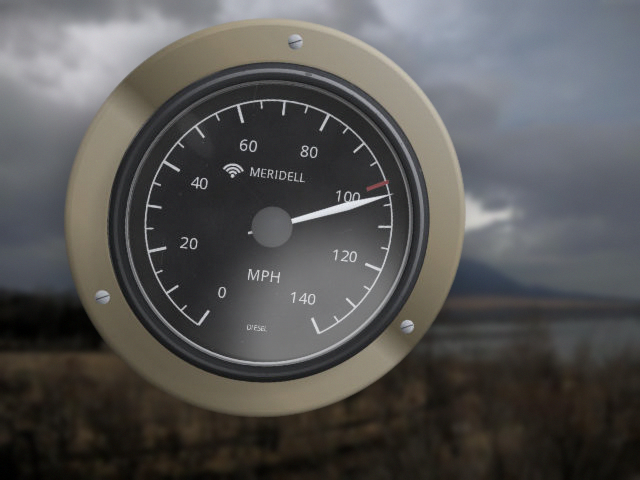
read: 102.5 mph
